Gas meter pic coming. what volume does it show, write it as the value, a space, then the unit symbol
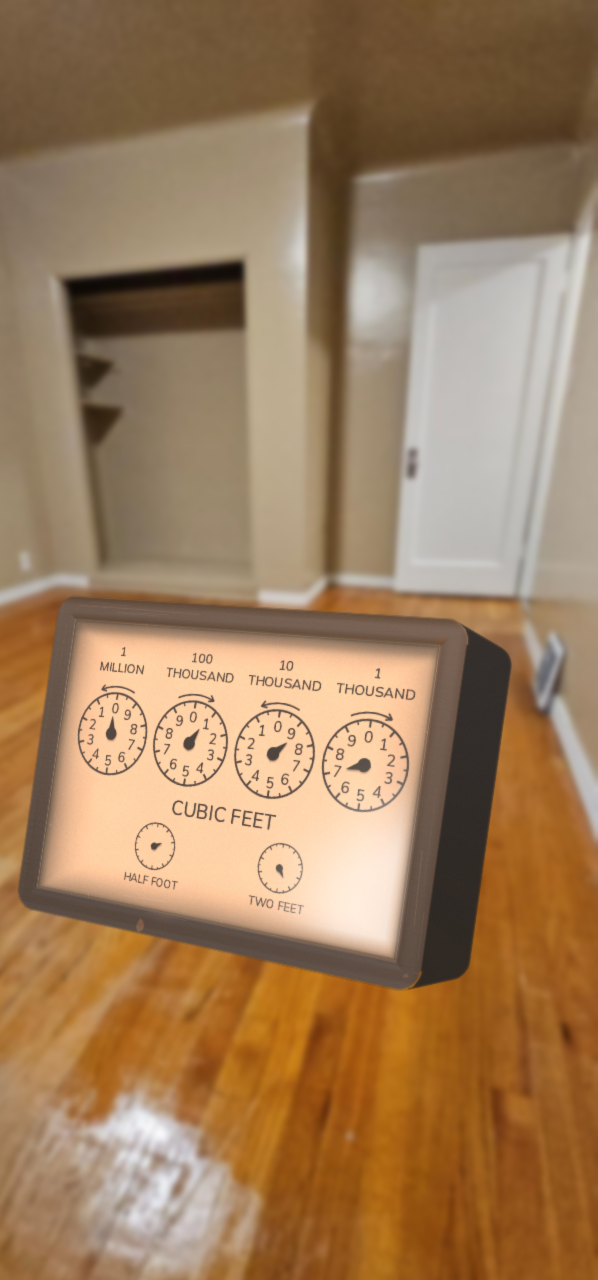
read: 8700 ft³
